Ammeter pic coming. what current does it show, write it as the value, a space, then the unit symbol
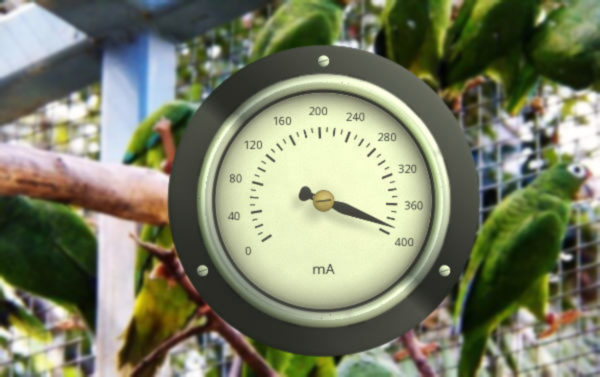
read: 390 mA
